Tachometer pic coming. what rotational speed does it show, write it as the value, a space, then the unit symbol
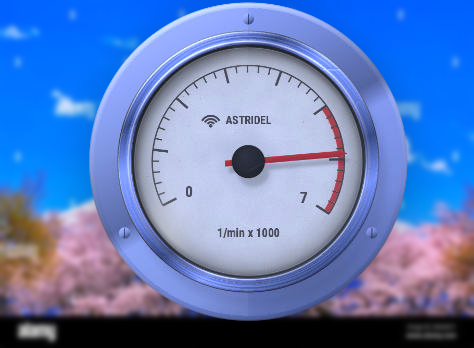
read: 5900 rpm
